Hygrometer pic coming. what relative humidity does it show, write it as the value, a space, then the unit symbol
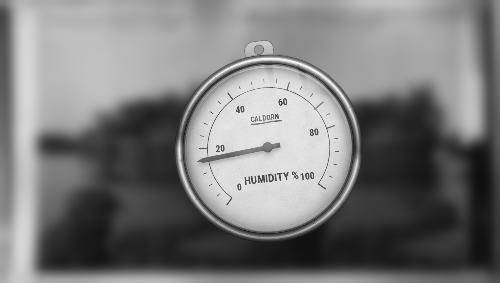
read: 16 %
